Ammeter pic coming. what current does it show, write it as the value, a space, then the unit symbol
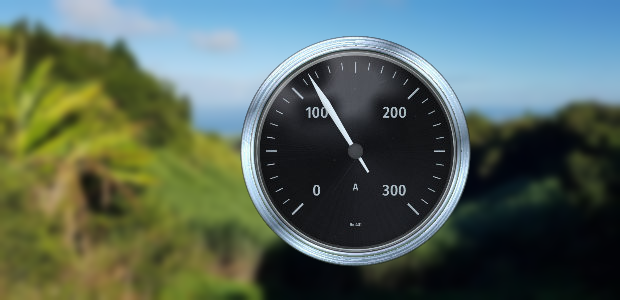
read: 115 A
